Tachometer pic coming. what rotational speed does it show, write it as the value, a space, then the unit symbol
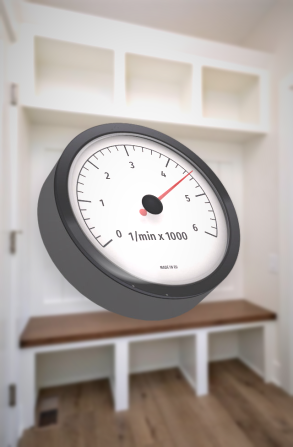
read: 4500 rpm
